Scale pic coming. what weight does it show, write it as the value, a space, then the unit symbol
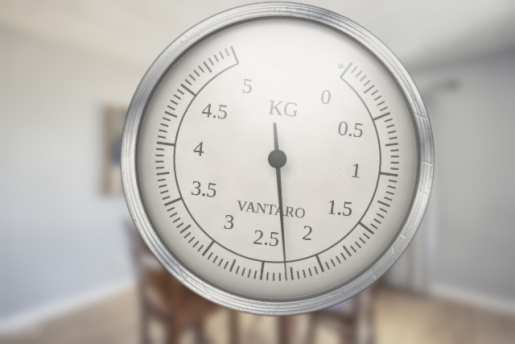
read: 2.3 kg
